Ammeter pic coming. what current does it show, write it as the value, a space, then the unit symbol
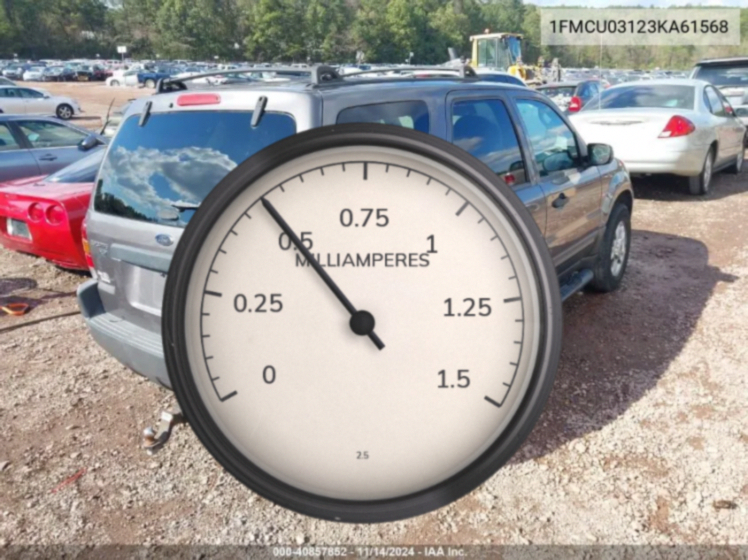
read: 0.5 mA
